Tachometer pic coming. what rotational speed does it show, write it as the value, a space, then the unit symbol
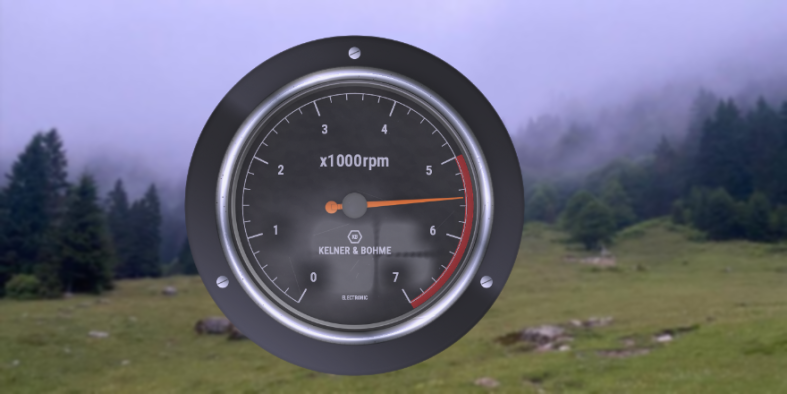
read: 5500 rpm
